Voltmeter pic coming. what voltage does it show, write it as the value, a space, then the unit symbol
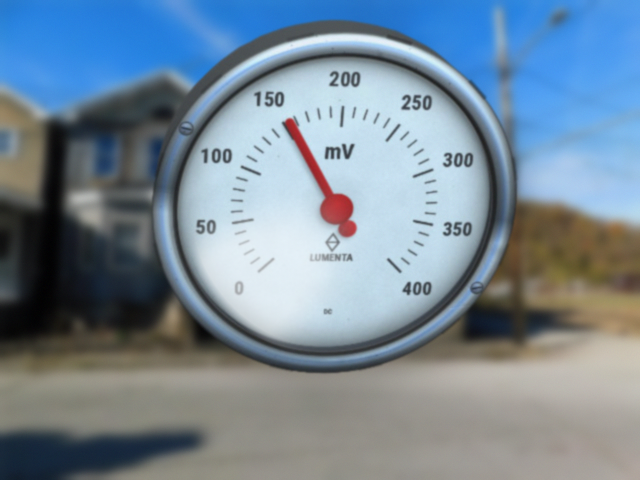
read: 155 mV
